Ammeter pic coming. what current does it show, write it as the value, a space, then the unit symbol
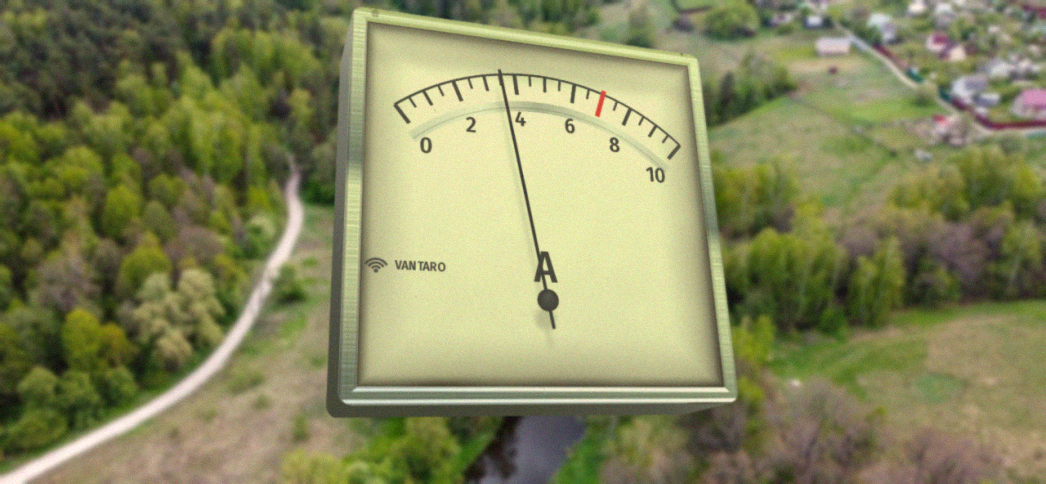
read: 3.5 A
